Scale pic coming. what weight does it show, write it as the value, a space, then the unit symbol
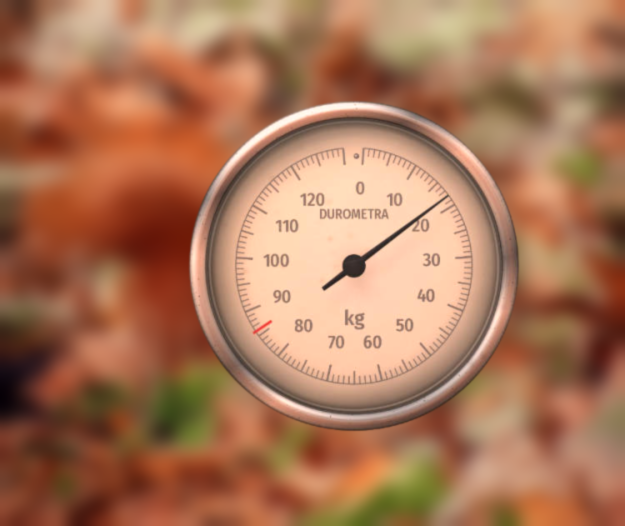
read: 18 kg
